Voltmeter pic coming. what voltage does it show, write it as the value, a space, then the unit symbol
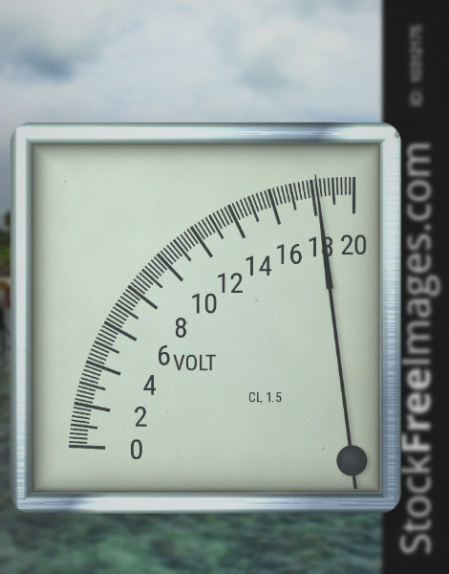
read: 18.2 V
